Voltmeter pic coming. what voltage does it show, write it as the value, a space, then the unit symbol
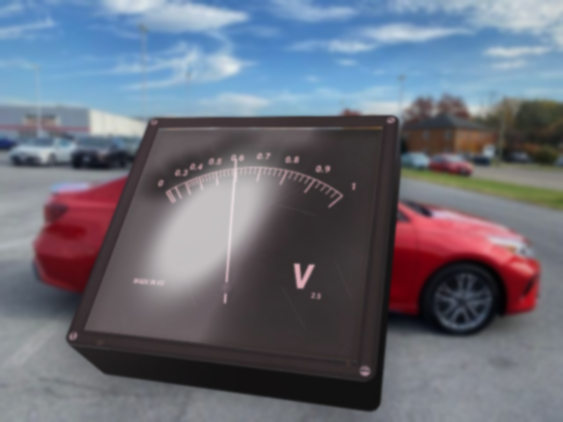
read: 0.6 V
